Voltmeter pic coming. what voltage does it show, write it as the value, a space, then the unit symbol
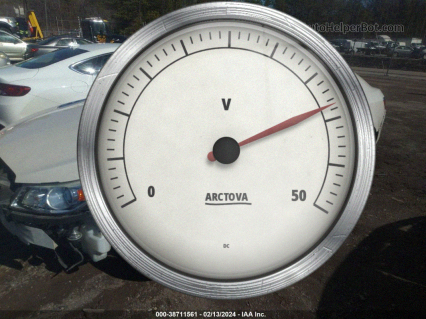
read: 38.5 V
